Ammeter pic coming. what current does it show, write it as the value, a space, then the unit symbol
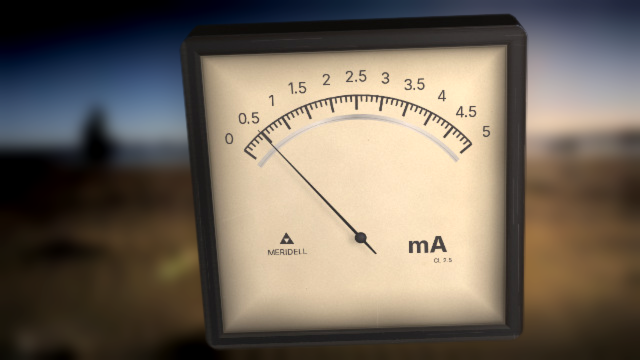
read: 0.5 mA
